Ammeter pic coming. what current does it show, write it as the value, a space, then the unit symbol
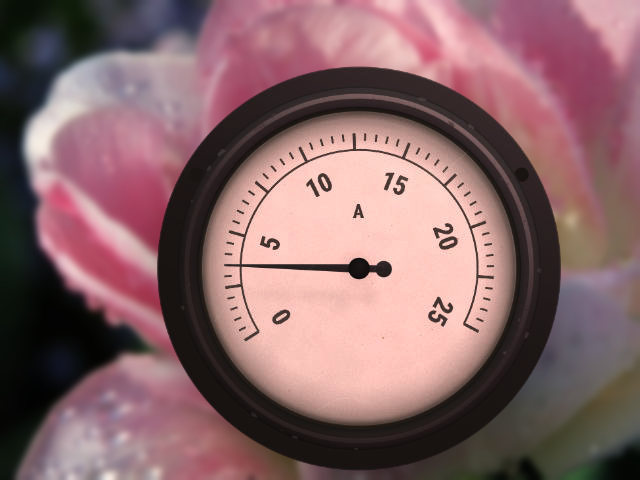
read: 3.5 A
